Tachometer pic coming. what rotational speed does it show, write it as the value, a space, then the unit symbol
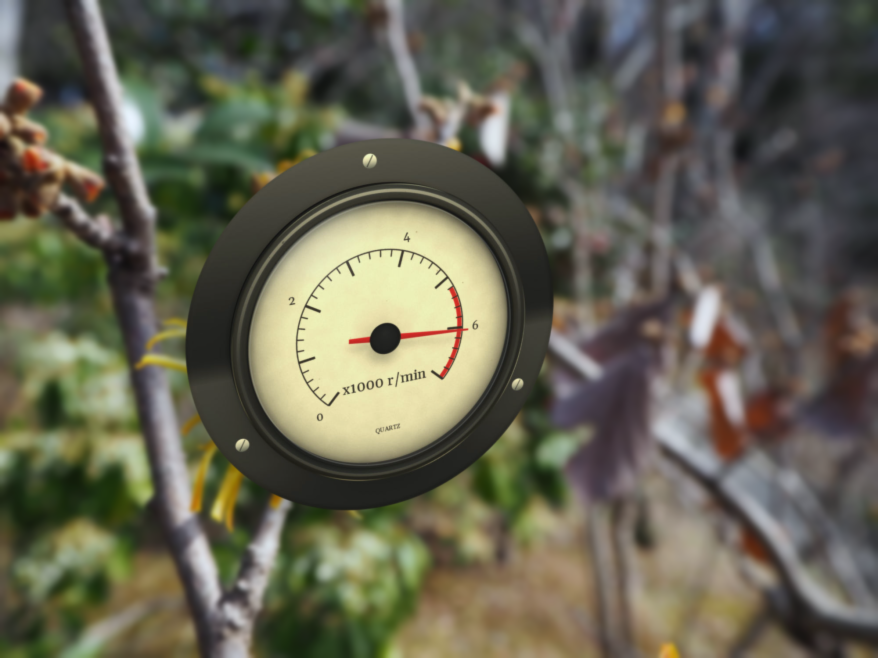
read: 6000 rpm
